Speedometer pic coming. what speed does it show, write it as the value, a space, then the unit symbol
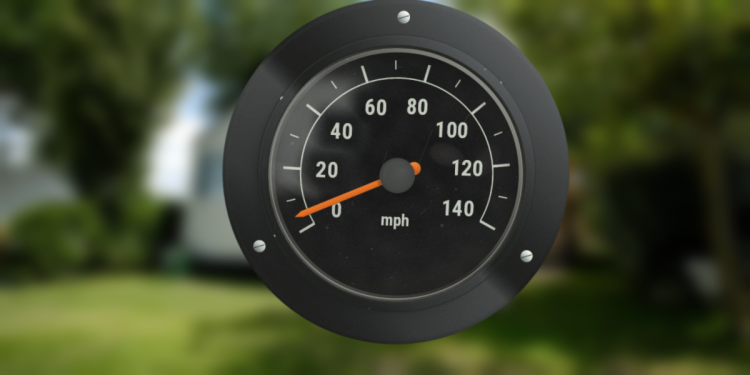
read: 5 mph
